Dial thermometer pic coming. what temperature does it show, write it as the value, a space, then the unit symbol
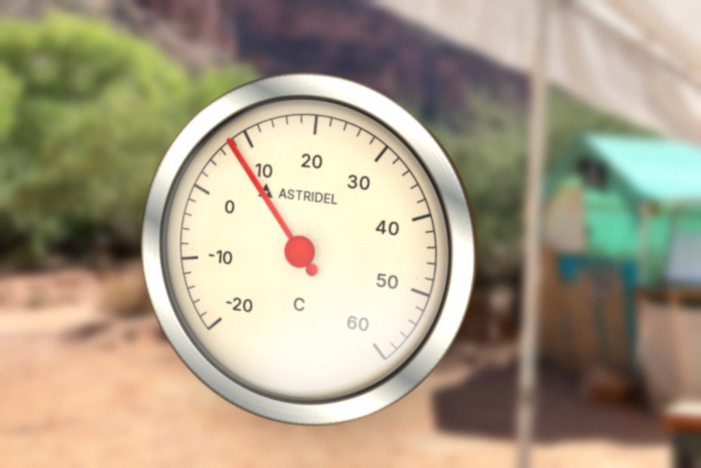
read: 8 °C
